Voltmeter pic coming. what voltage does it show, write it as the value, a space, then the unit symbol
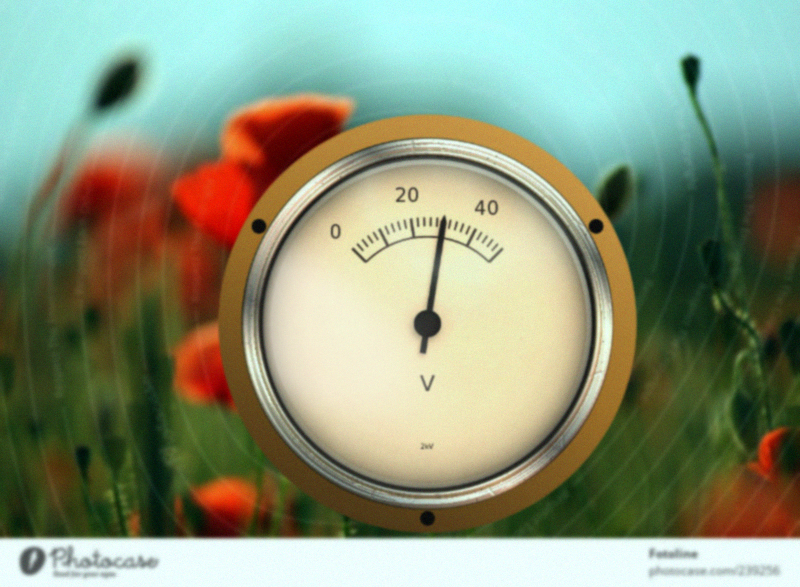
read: 30 V
